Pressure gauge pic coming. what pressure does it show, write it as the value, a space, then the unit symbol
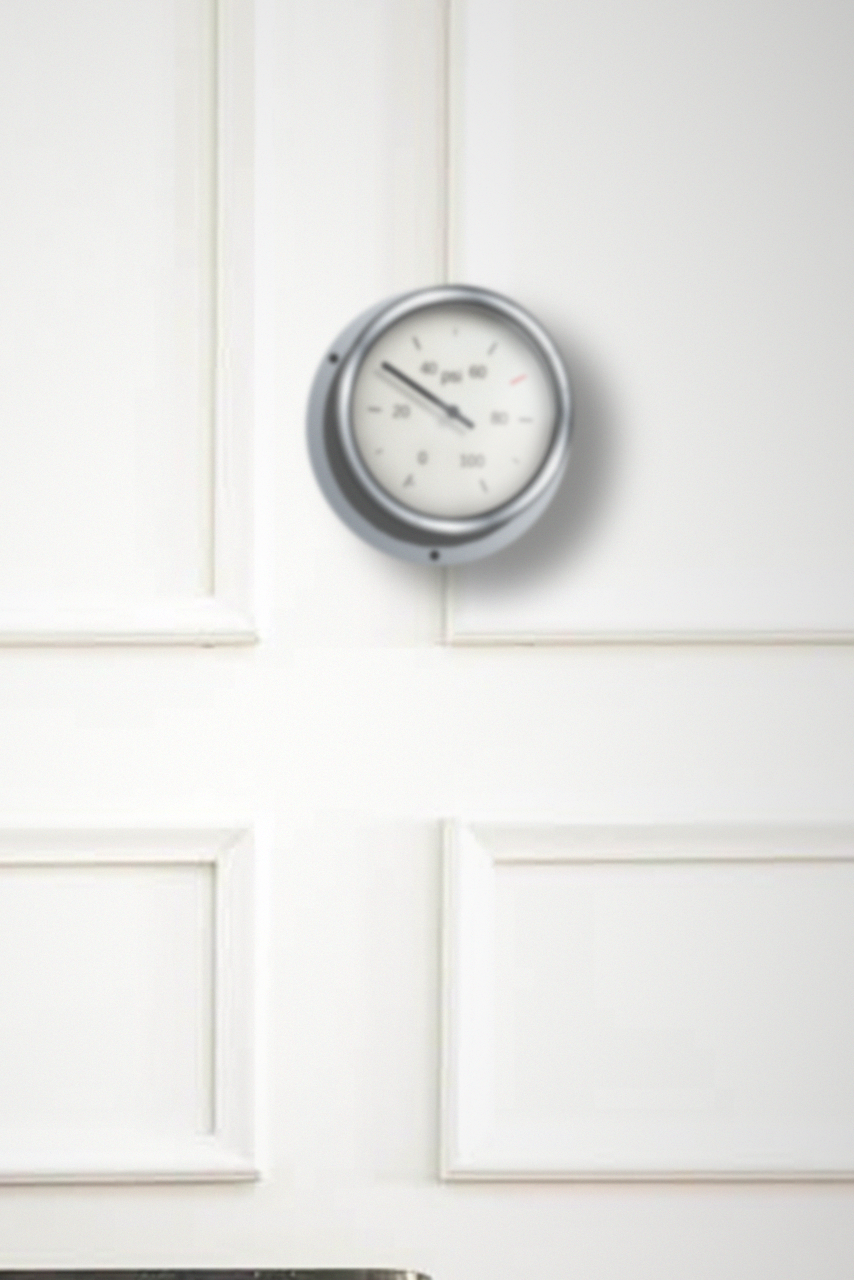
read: 30 psi
